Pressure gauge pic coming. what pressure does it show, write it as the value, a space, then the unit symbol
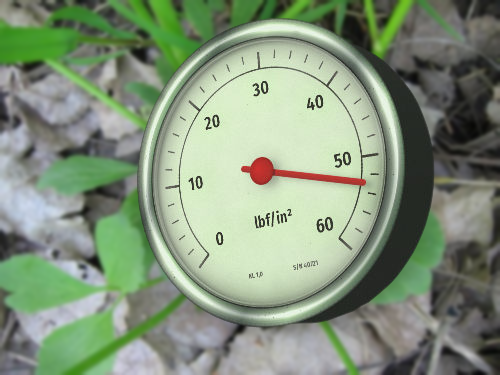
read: 53 psi
